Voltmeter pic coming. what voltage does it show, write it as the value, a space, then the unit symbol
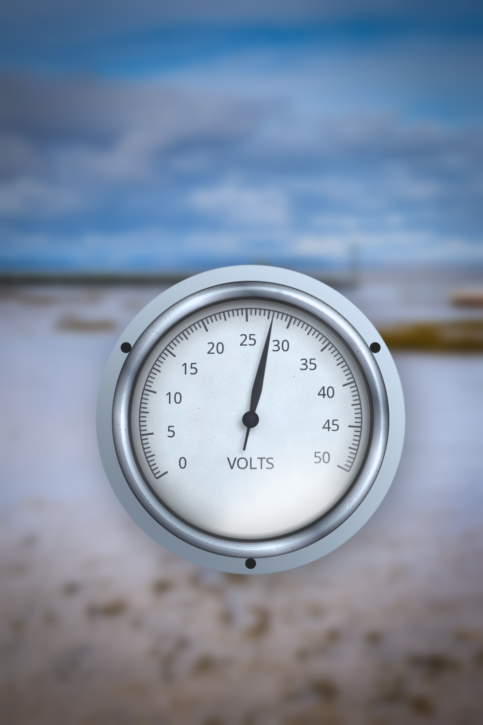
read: 28 V
